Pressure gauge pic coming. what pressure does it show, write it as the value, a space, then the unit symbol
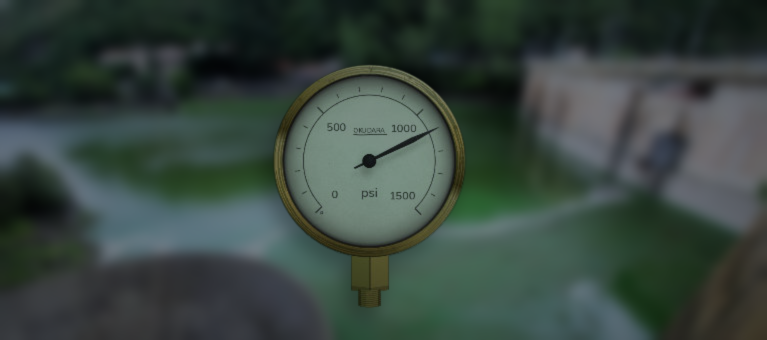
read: 1100 psi
